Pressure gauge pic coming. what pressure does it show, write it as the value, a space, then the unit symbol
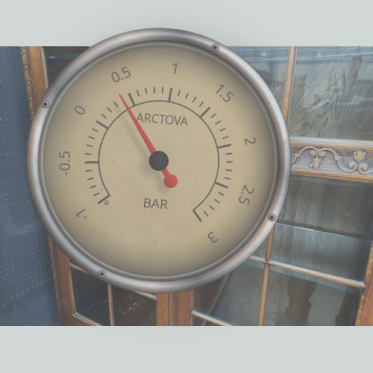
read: 0.4 bar
